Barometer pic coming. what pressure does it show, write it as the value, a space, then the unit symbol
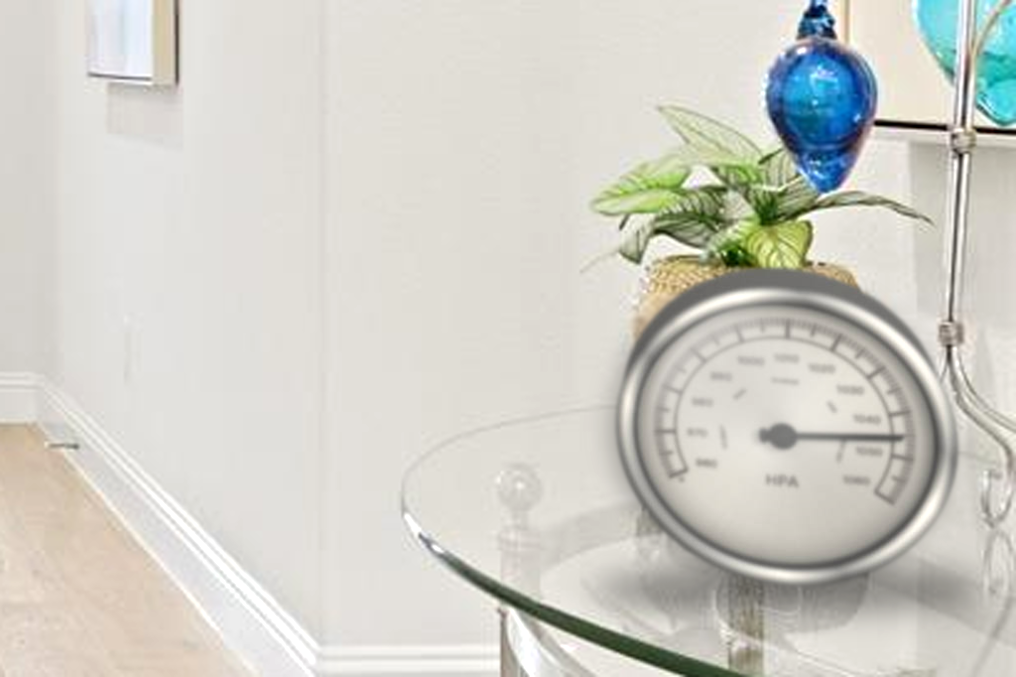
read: 1045 hPa
